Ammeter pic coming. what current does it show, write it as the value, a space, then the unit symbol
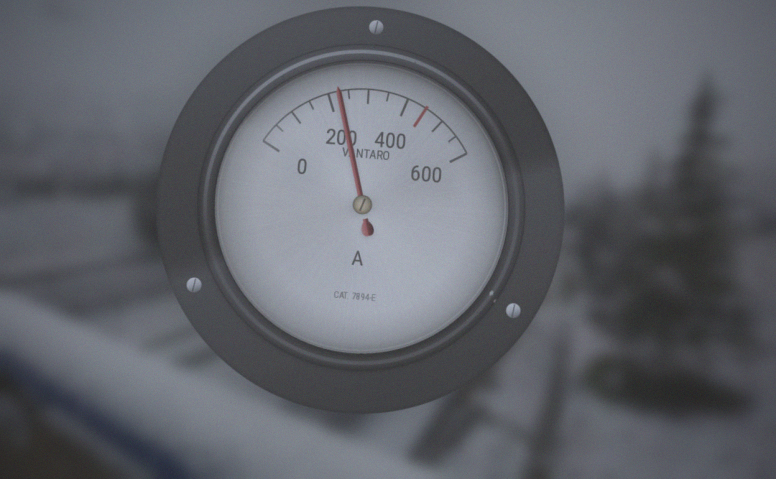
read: 225 A
